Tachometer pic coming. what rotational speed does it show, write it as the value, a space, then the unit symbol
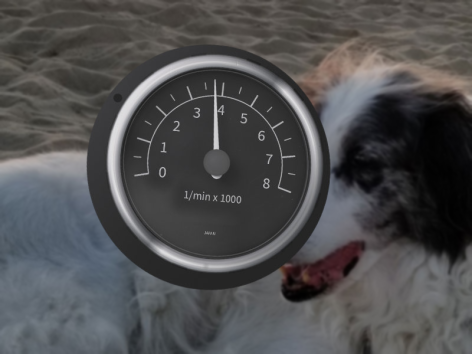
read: 3750 rpm
